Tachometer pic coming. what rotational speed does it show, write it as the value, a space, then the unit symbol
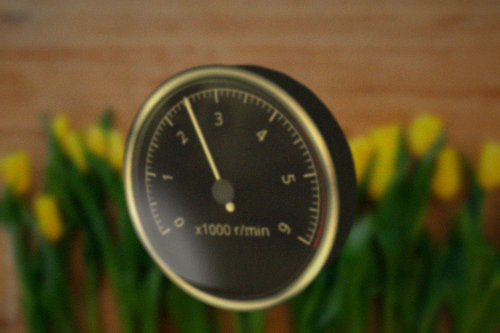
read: 2500 rpm
